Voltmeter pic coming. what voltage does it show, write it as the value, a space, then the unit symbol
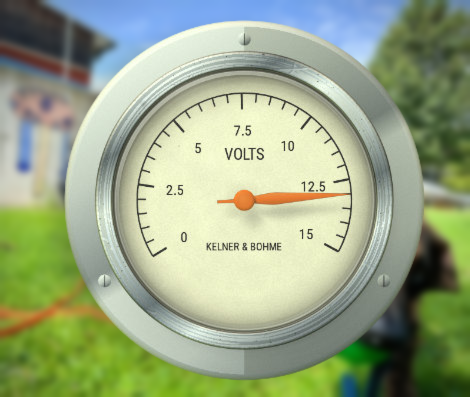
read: 13 V
